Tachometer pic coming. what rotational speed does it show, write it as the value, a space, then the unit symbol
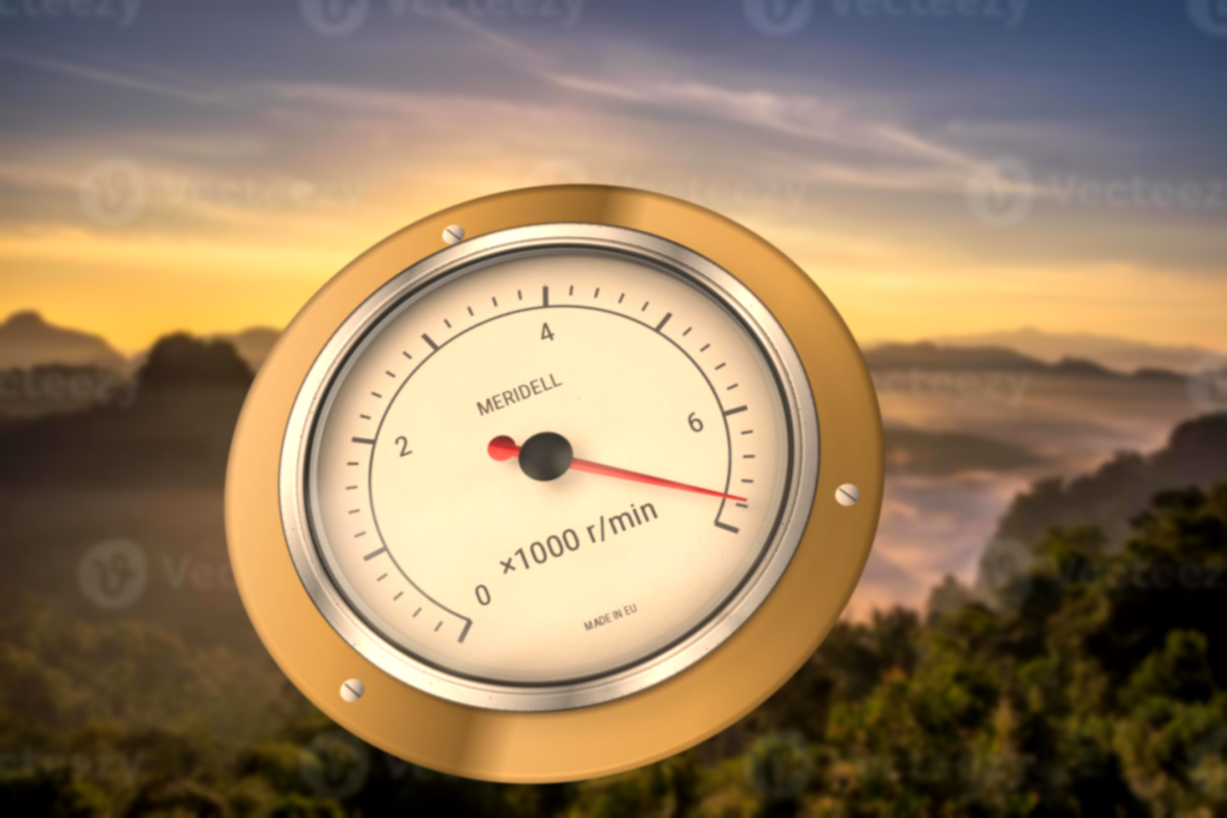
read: 6800 rpm
